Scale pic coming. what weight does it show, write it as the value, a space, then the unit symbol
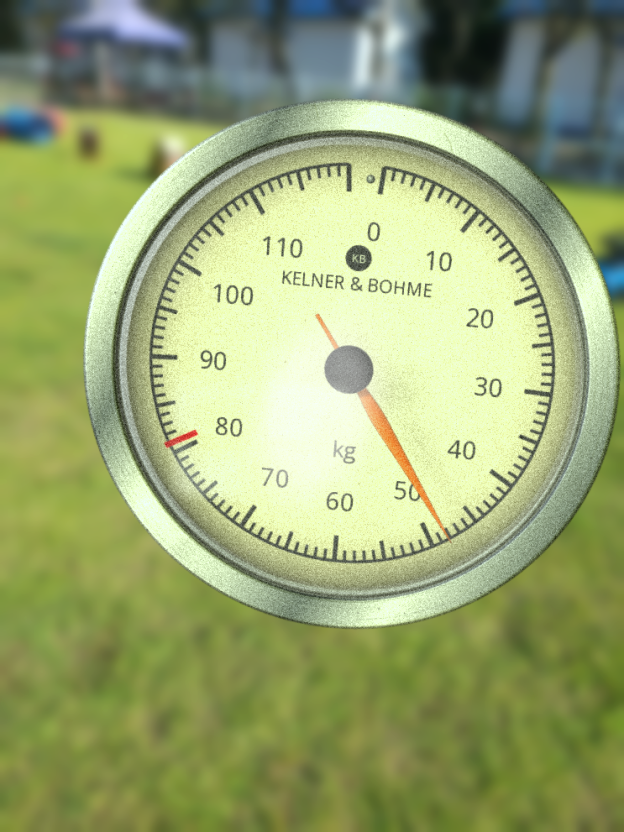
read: 48 kg
